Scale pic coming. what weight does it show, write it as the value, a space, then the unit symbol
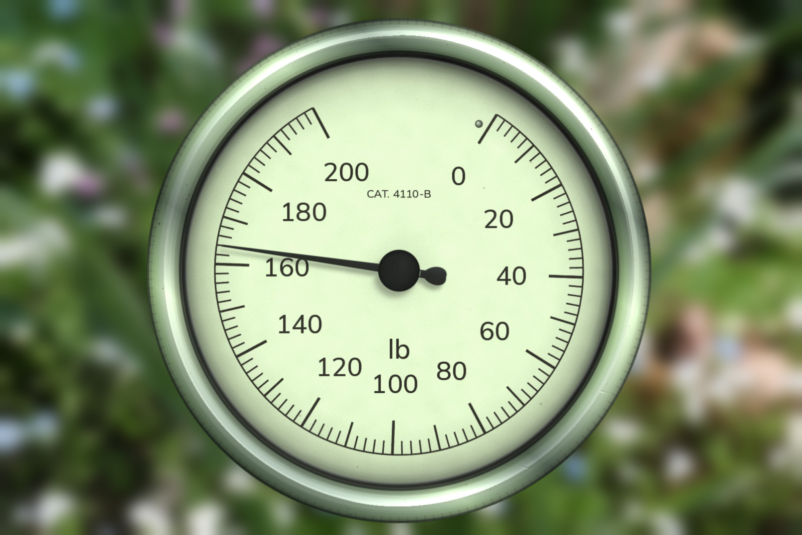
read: 164 lb
